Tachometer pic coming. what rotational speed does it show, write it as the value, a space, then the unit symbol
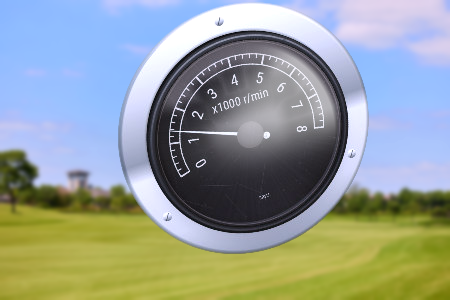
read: 1400 rpm
